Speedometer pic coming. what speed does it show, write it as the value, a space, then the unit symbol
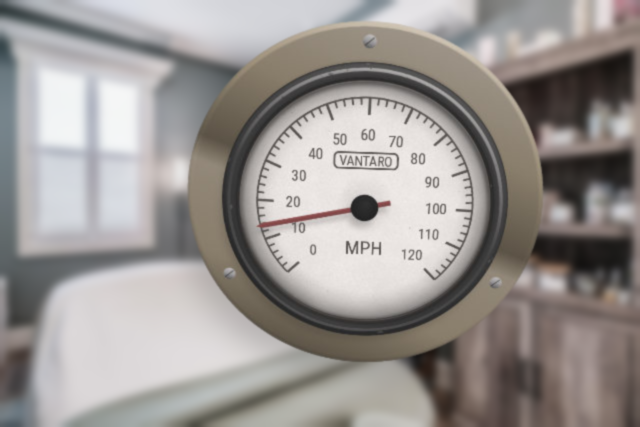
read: 14 mph
